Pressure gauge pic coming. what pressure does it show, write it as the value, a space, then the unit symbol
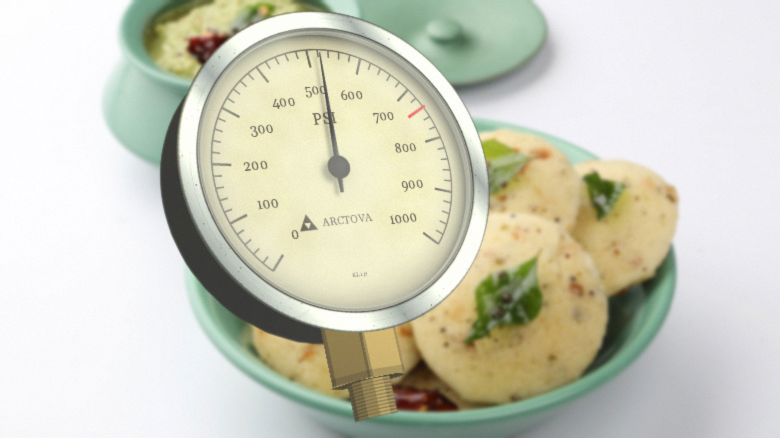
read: 520 psi
